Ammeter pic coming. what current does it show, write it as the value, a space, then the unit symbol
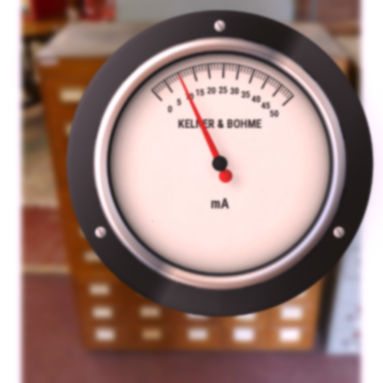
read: 10 mA
